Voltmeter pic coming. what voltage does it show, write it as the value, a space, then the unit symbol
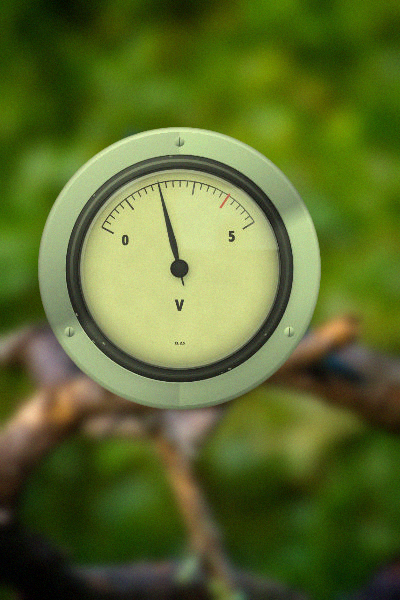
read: 2 V
